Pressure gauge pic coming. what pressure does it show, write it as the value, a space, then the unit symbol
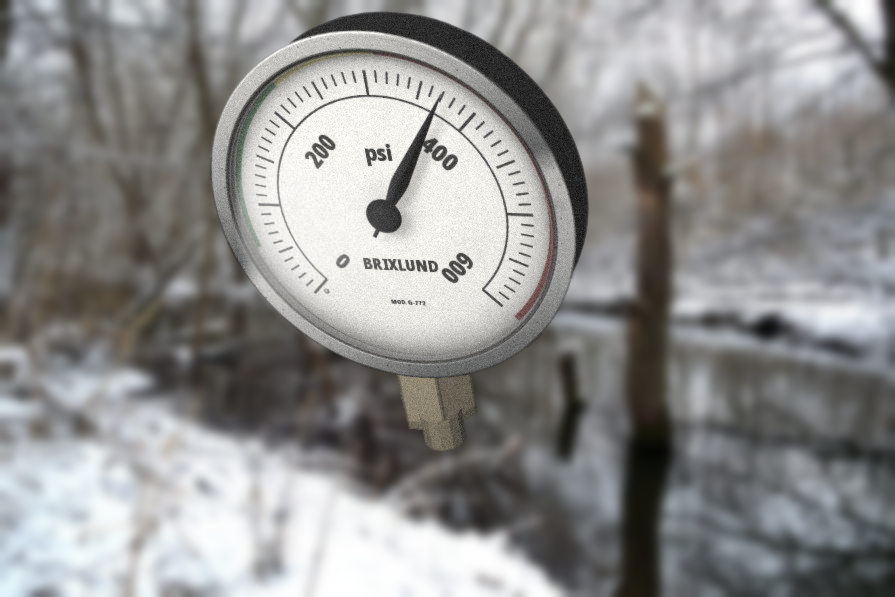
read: 370 psi
